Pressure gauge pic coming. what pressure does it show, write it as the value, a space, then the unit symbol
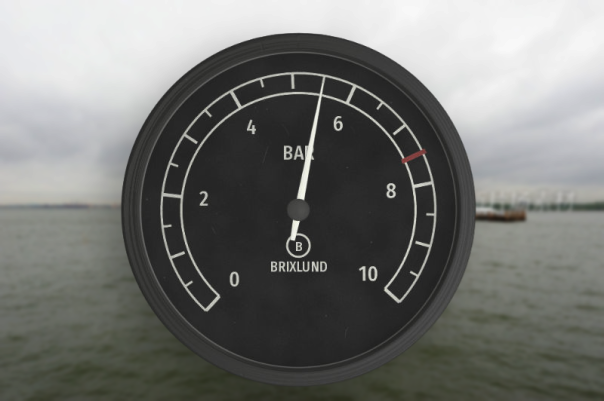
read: 5.5 bar
